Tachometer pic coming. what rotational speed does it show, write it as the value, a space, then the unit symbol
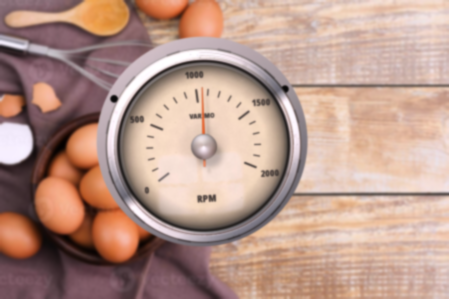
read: 1050 rpm
